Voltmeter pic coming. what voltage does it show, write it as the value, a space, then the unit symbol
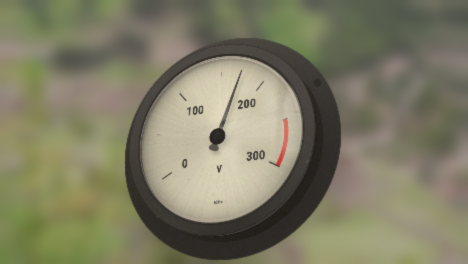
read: 175 V
